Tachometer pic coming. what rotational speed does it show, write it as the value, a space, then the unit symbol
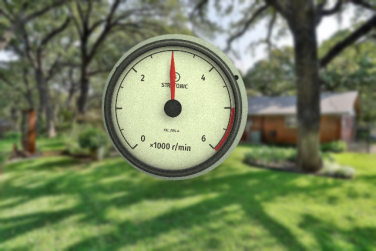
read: 3000 rpm
